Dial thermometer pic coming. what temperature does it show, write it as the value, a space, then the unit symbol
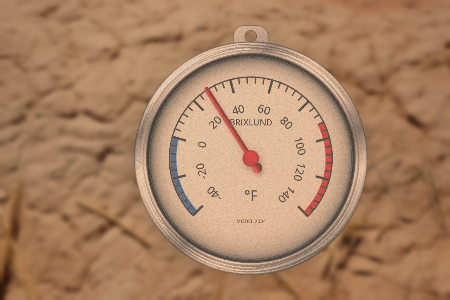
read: 28 °F
